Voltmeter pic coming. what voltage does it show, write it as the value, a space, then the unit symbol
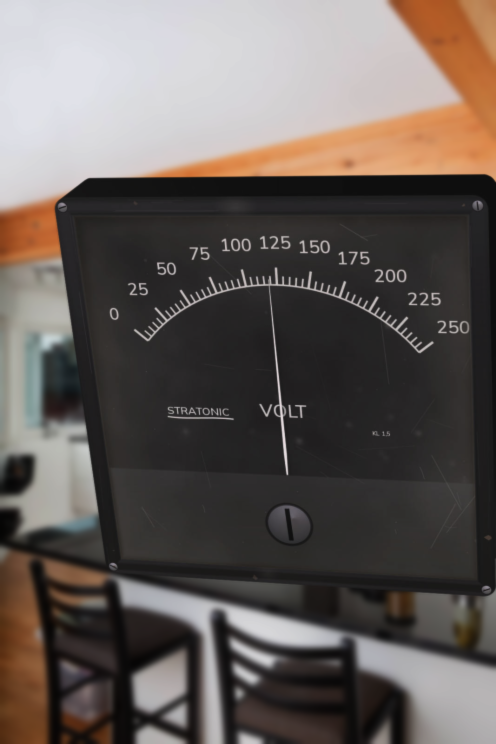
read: 120 V
